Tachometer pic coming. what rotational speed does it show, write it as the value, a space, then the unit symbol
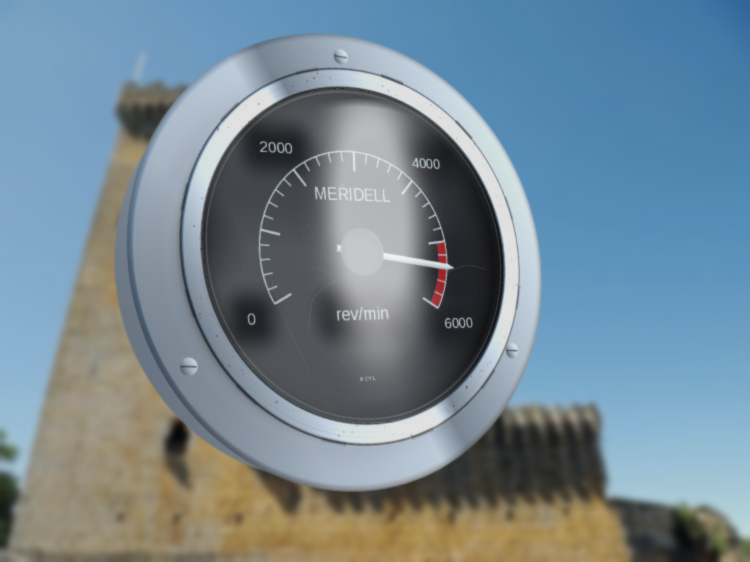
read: 5400 rpm
